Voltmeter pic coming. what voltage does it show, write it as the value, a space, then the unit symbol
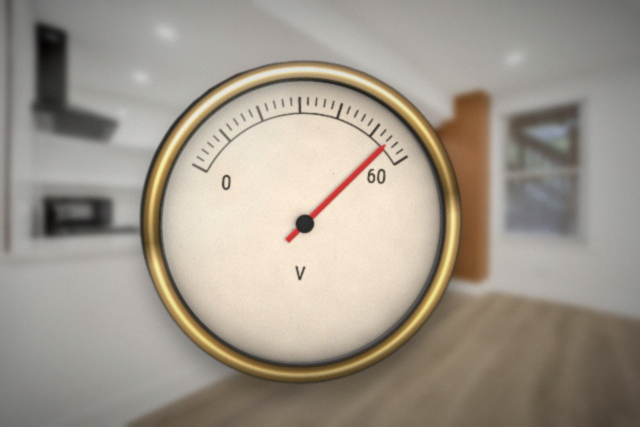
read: 54 V
